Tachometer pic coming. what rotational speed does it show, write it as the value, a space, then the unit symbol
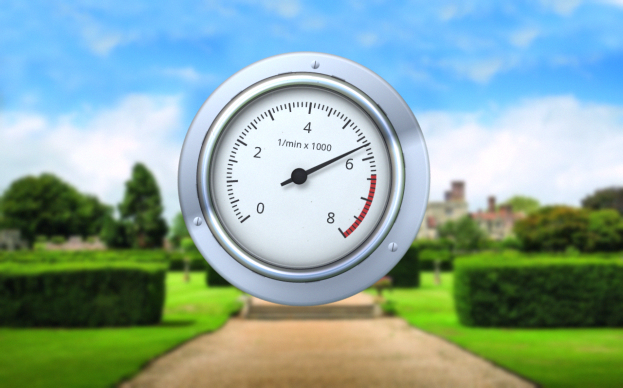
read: 5700 rpm
